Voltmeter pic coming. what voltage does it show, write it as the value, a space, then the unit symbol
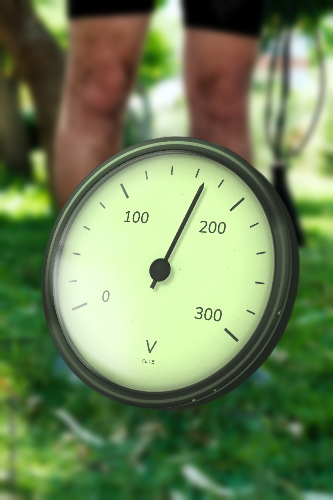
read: 170 V
